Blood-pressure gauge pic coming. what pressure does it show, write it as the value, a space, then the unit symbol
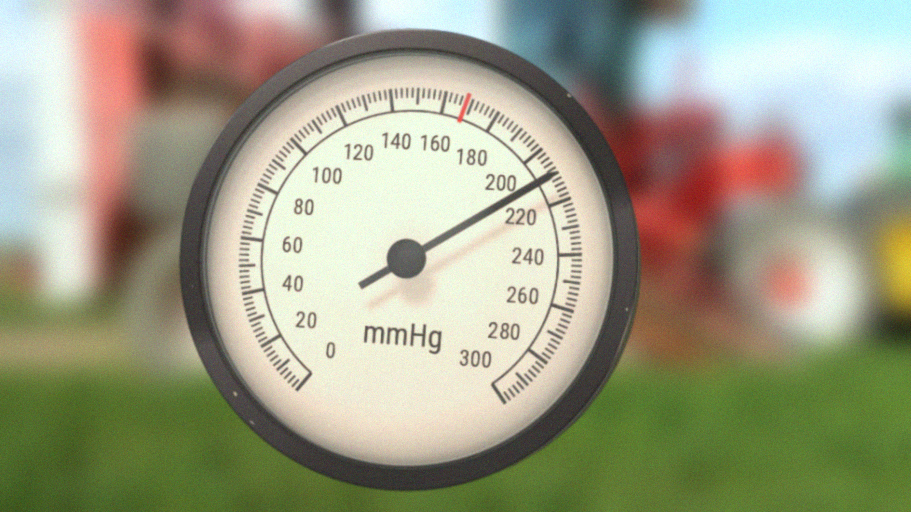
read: 210 mmHg
